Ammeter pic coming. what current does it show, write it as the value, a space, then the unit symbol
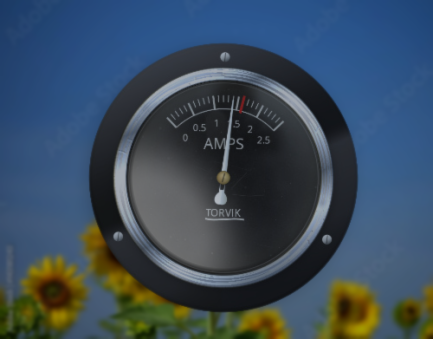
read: 1.4 A
